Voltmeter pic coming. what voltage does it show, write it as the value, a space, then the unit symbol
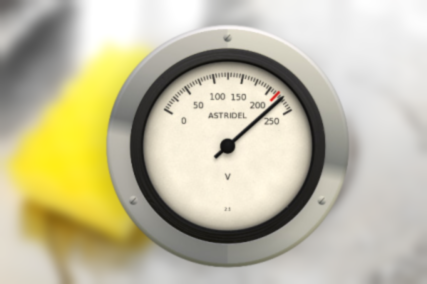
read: 225 V
